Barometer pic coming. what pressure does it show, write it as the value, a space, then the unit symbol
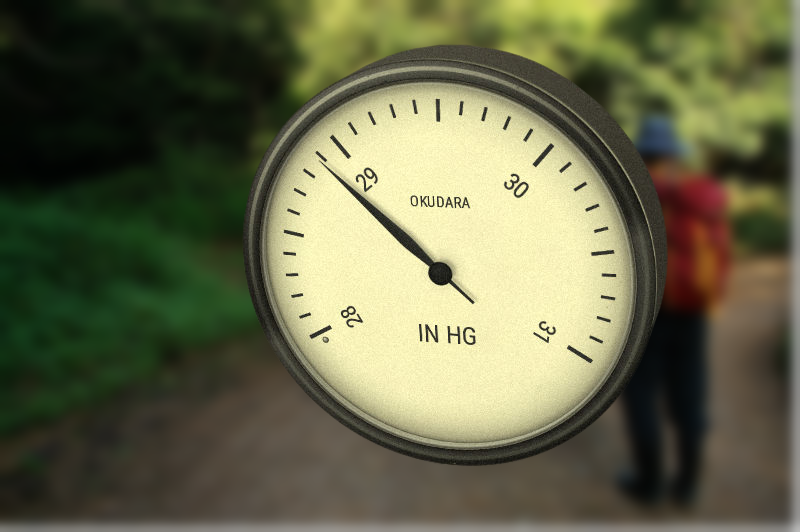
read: 28.9 inHg
